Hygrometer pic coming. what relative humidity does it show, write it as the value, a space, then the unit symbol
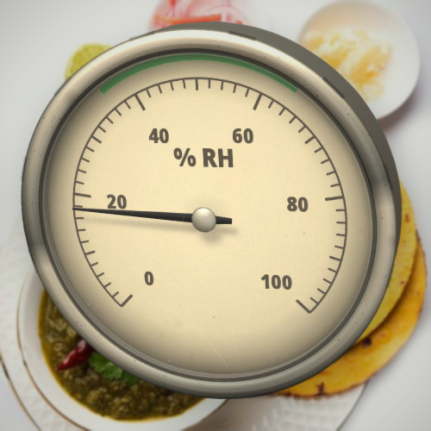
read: 18 %
